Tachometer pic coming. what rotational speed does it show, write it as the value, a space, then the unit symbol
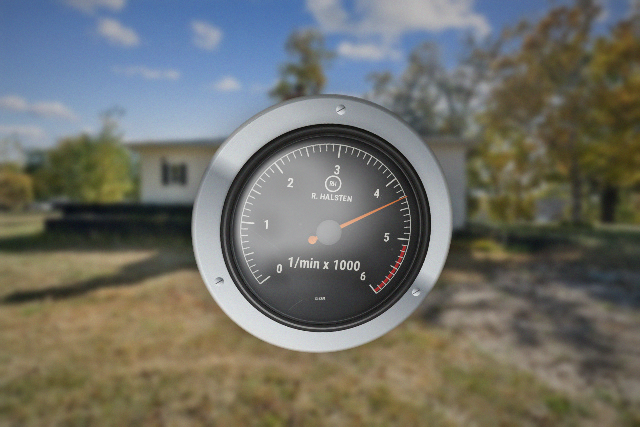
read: 4300 rpm
